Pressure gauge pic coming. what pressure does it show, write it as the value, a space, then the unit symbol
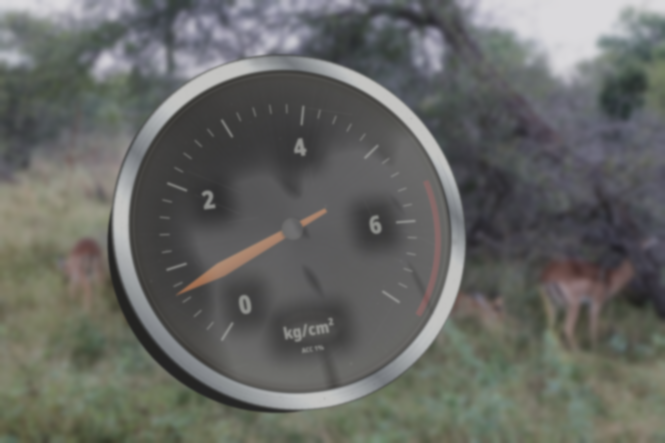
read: 0.7 kg/cm²
